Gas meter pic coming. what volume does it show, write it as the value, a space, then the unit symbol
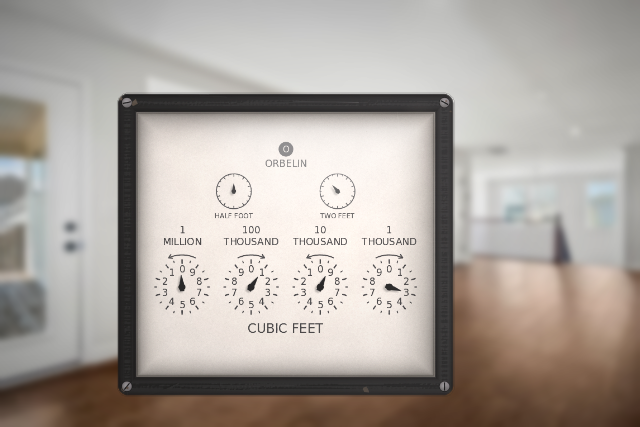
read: 9300 ft³
